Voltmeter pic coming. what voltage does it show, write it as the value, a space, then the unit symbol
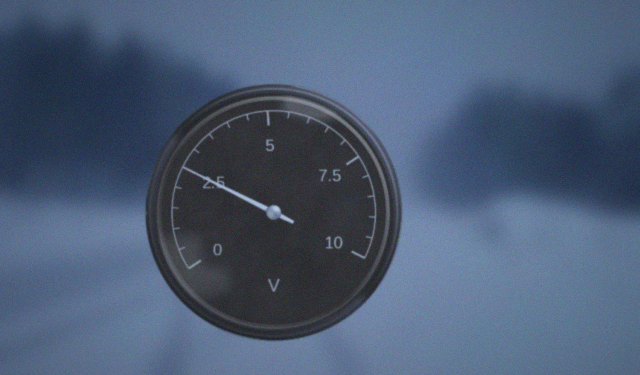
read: 2.5 V
